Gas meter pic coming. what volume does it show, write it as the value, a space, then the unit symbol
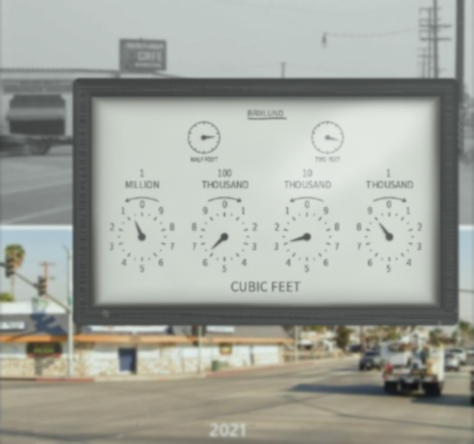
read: 62900 ft³
